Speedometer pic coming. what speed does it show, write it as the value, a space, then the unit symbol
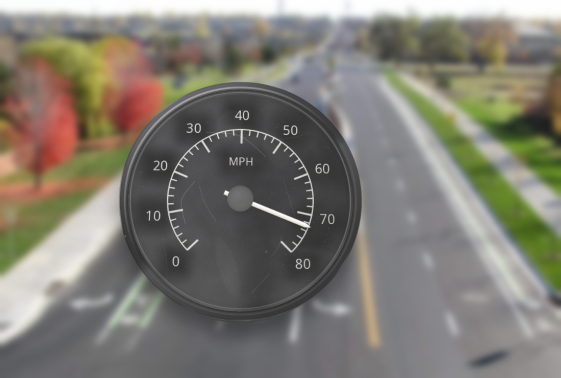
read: 73 mph
